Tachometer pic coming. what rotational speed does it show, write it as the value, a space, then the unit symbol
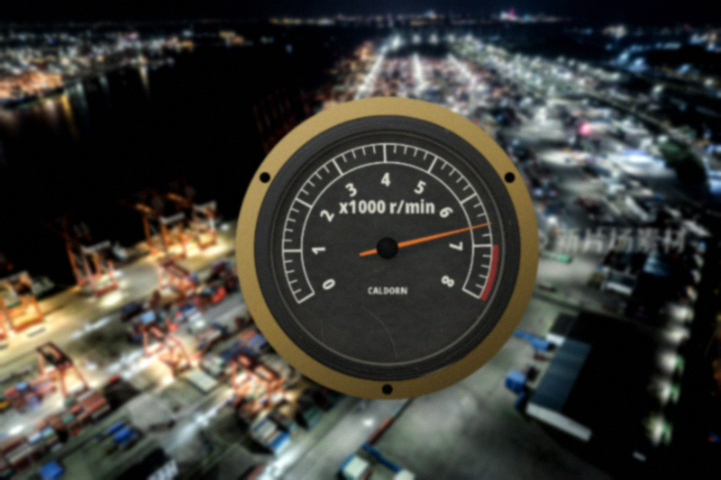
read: 6600 rpm
